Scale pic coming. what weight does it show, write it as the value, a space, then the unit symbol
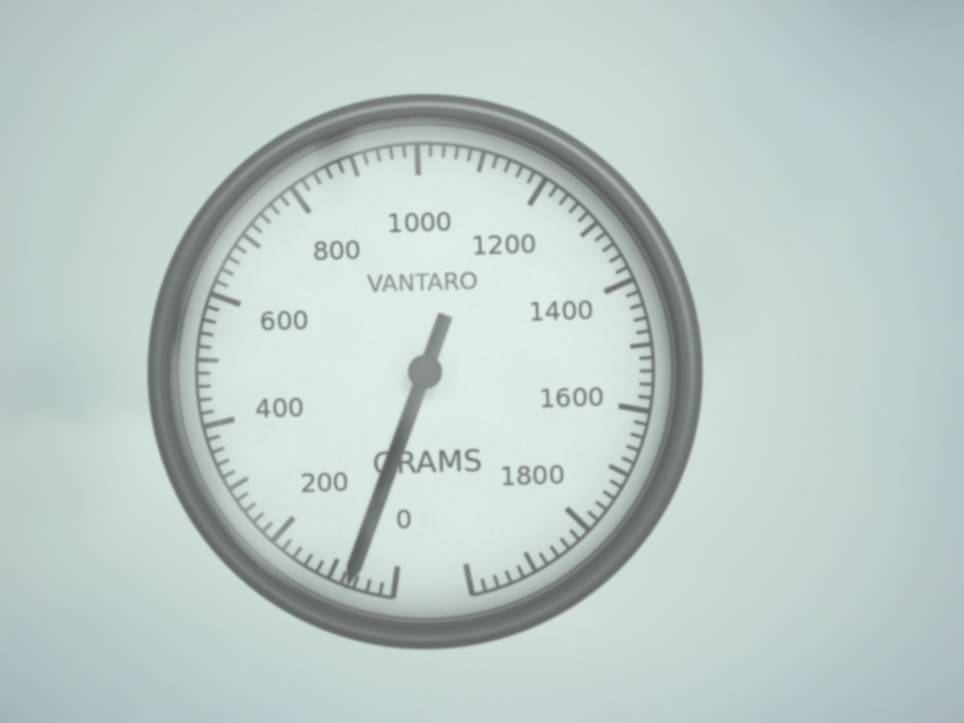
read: 70 g
